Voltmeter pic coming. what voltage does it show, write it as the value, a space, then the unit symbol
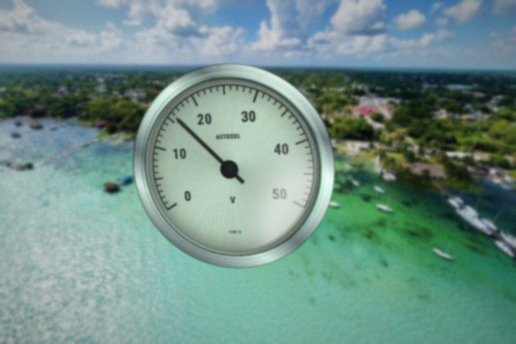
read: 16 V
